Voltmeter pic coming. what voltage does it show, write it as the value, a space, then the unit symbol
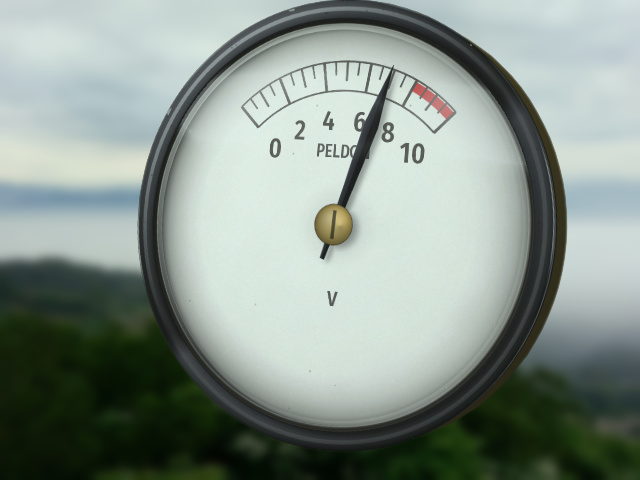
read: 7 V
